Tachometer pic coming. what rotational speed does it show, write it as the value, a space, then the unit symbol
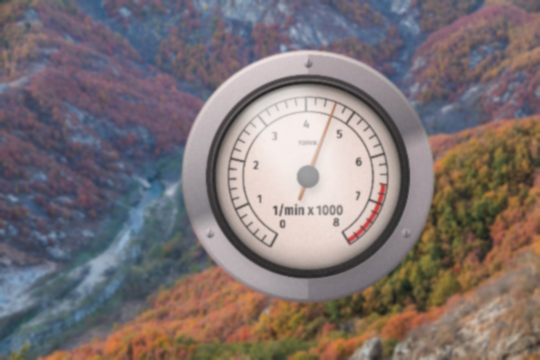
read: 4600 rpm
